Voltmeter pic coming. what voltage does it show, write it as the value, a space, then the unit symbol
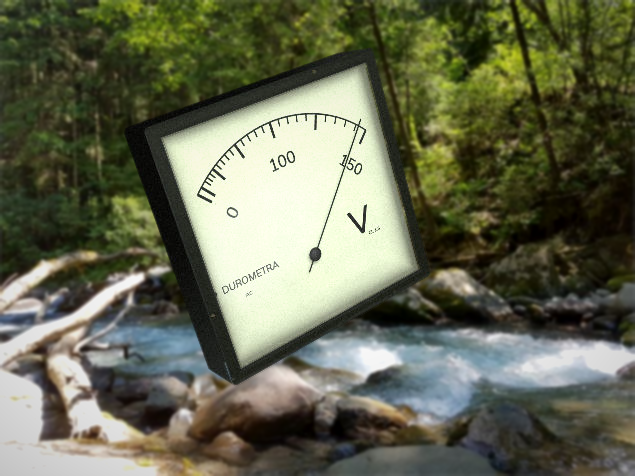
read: 145 V
